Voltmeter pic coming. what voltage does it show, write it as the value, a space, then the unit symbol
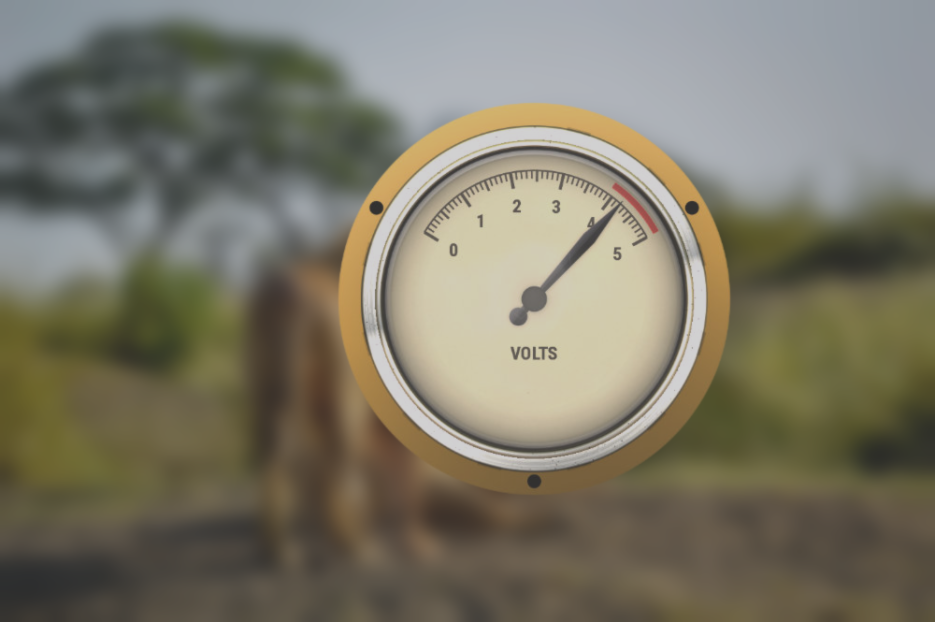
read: 4.2 V
